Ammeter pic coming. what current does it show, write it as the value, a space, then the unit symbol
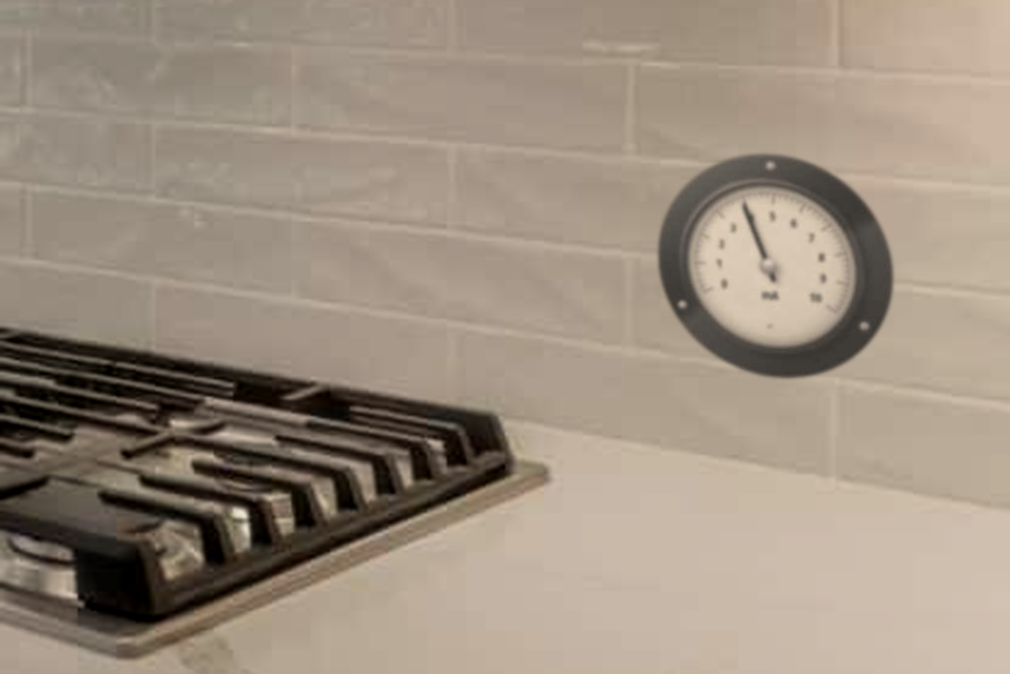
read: 4 mA
